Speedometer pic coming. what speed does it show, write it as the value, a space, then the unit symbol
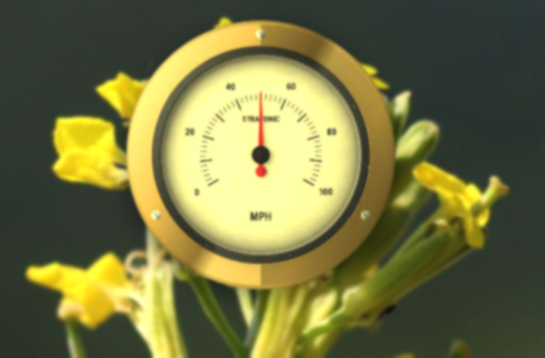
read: 50 mph
